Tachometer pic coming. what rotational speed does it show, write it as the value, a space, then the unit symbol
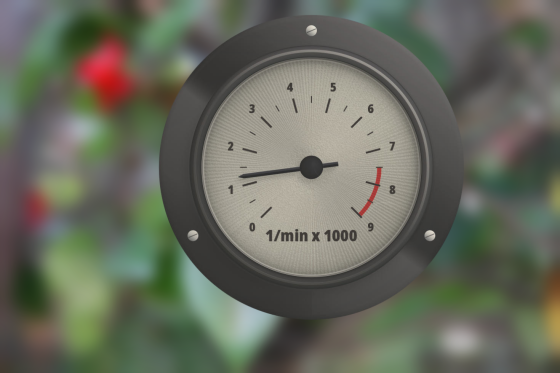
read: 1250 rpm
